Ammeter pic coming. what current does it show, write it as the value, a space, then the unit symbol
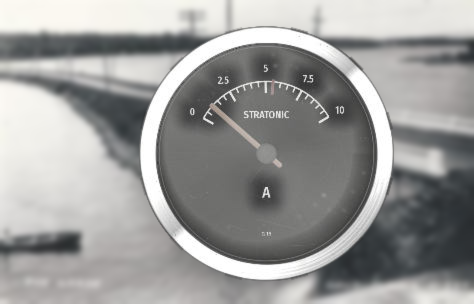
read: 1 A
